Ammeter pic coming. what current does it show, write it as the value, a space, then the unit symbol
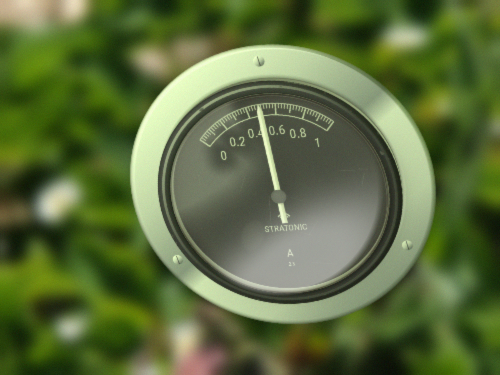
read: 0.5 A
